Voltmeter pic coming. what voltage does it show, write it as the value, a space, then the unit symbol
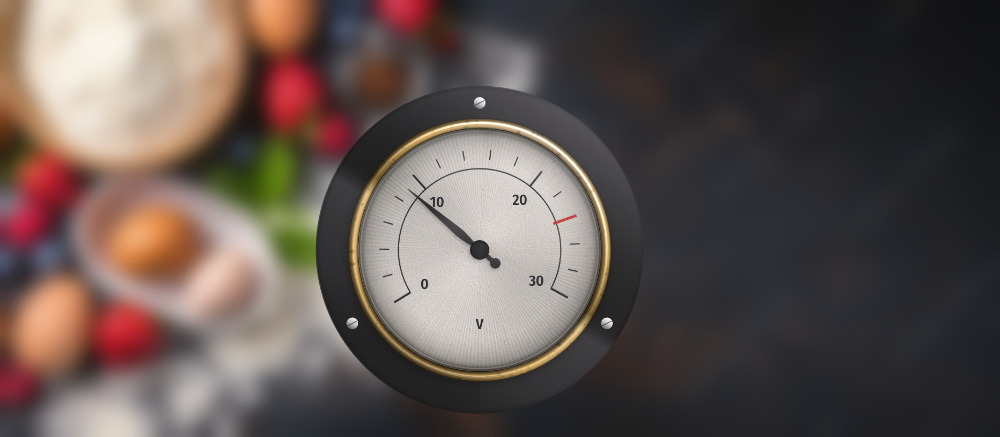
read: 9 V
